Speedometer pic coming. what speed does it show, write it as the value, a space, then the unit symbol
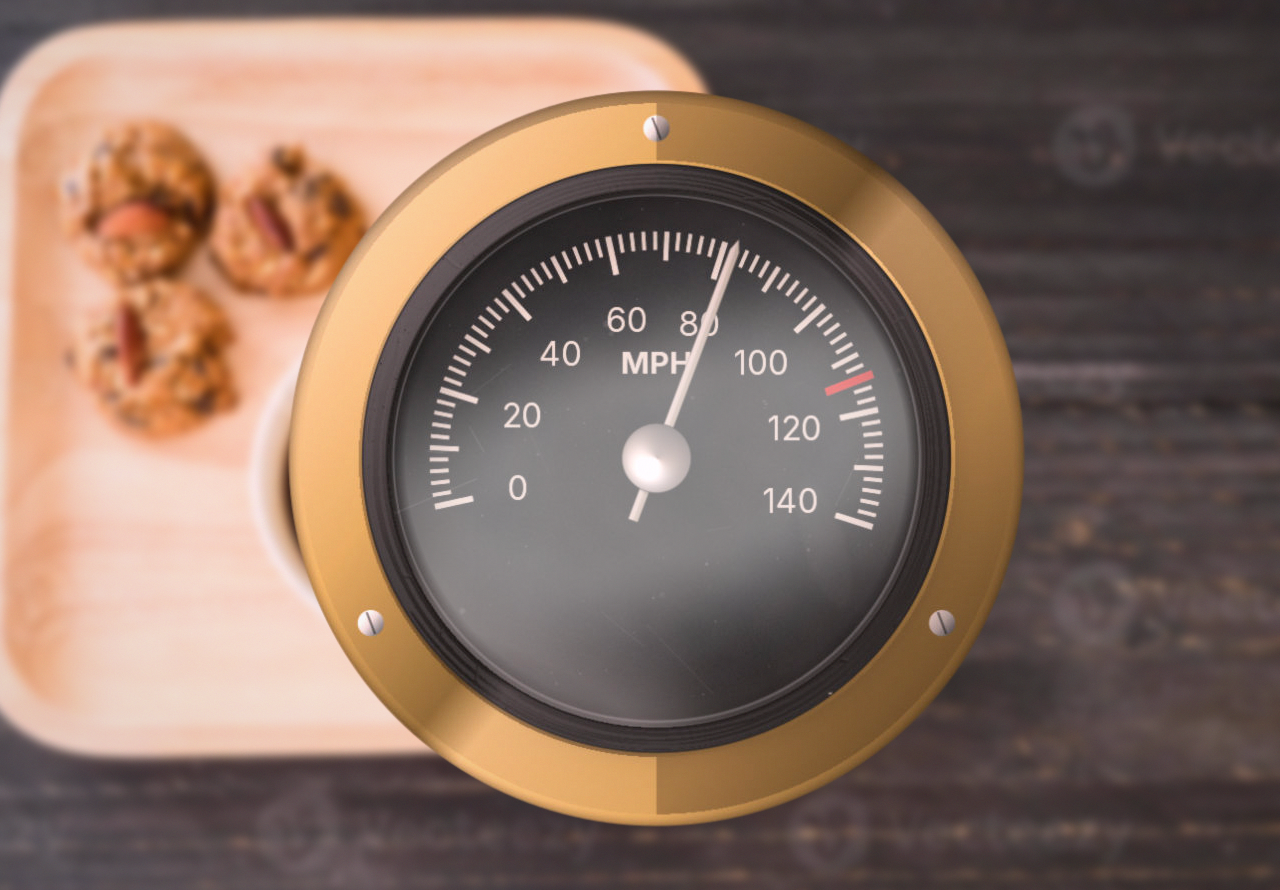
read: 82 mph
